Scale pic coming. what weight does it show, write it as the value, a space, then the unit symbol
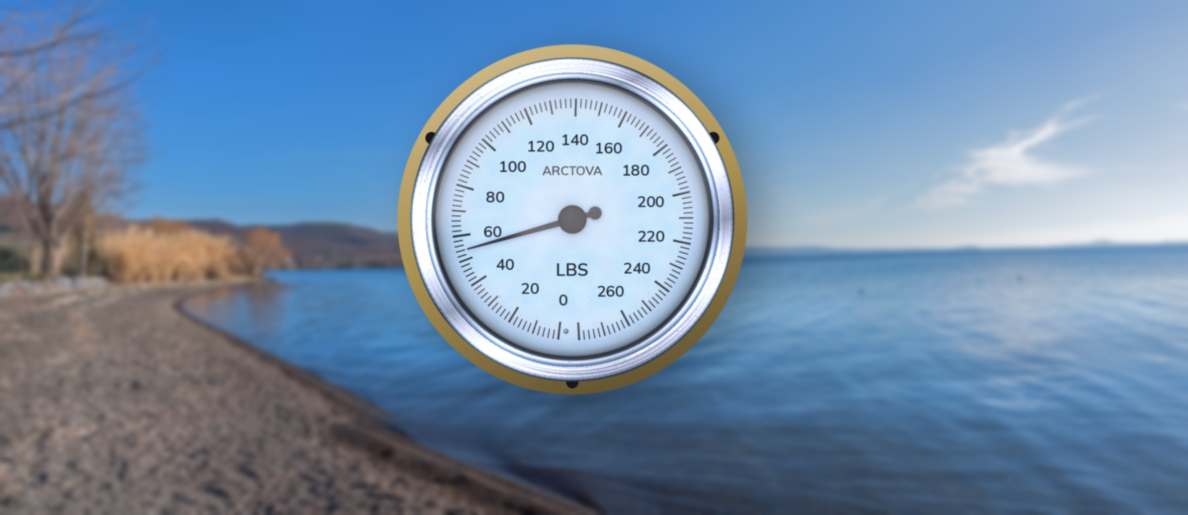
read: 54 lb
